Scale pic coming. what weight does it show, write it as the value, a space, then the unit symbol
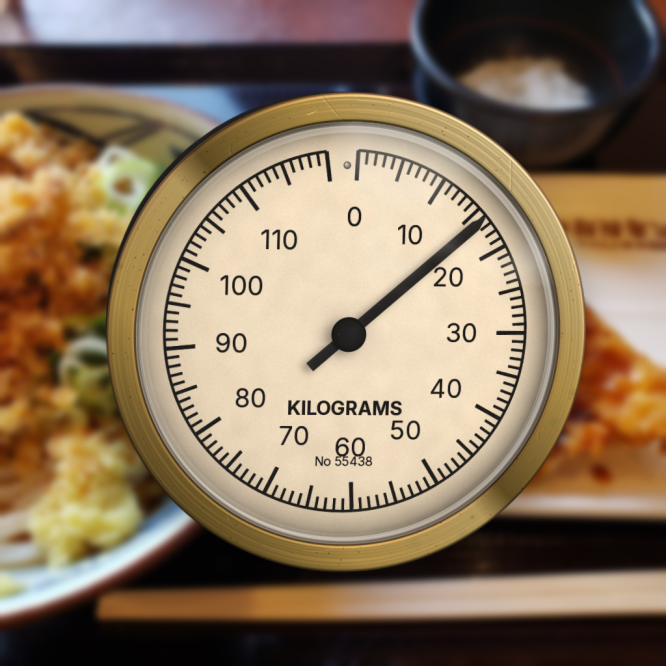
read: 16 kg
